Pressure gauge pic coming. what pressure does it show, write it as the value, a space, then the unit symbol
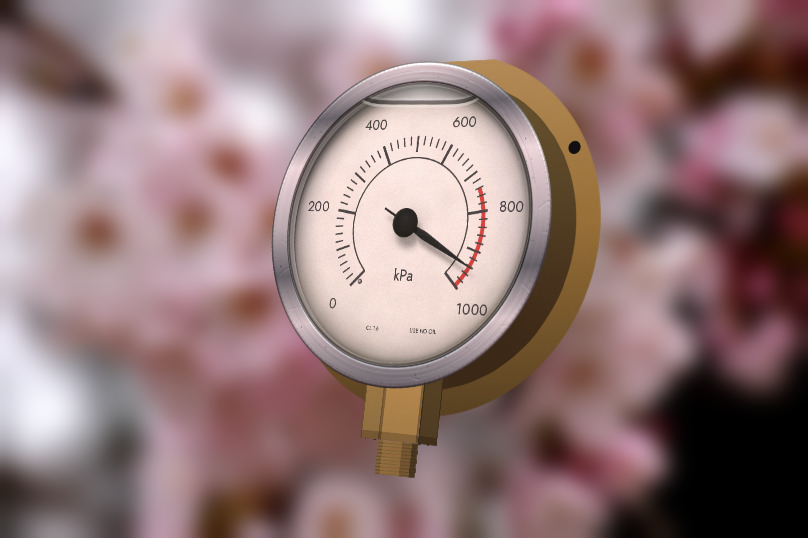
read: 940 kPa
